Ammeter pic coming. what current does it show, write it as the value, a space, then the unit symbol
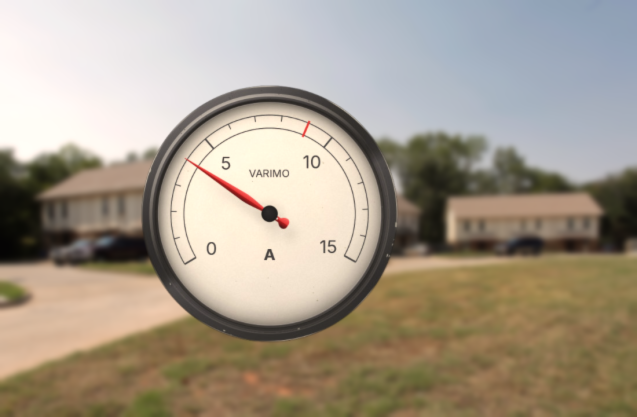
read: 4 A
